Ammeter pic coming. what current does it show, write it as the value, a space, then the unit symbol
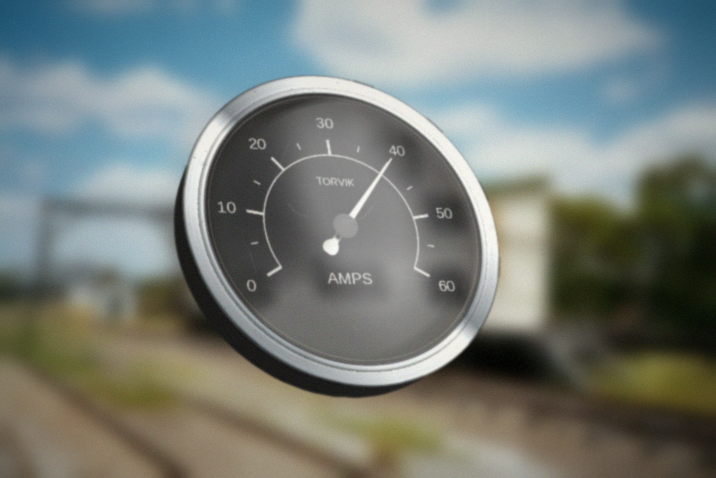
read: 40 A
